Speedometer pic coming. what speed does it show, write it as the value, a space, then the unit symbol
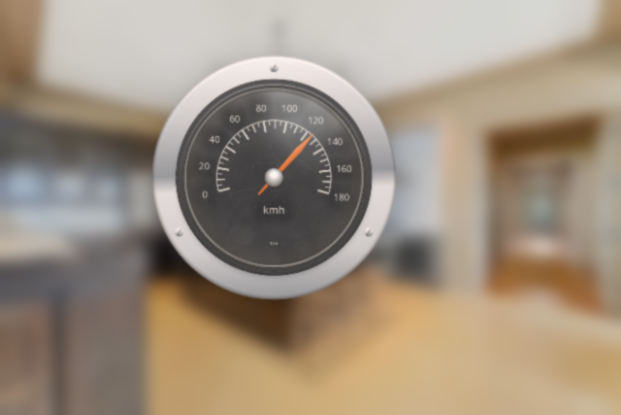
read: 125 km/h
